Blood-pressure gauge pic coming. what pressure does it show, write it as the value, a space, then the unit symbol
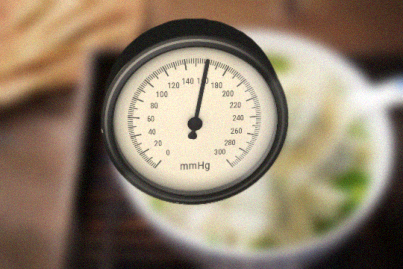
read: 160 mmHg
